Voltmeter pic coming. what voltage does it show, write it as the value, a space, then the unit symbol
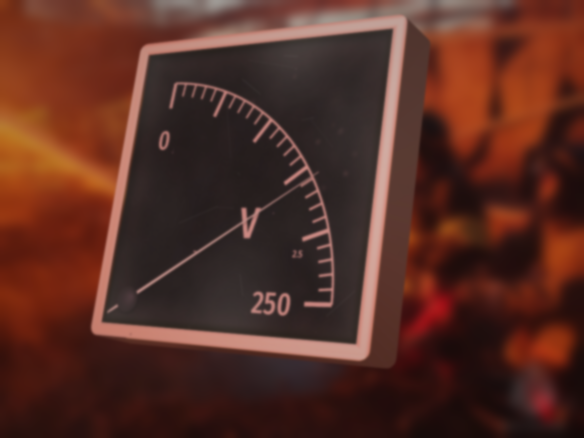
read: 160 V
